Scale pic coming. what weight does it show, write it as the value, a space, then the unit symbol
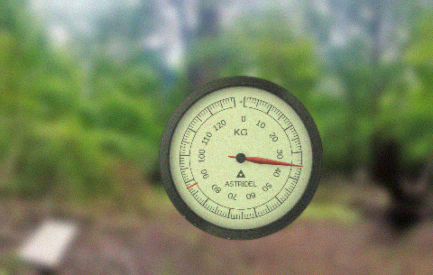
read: 35 kg
